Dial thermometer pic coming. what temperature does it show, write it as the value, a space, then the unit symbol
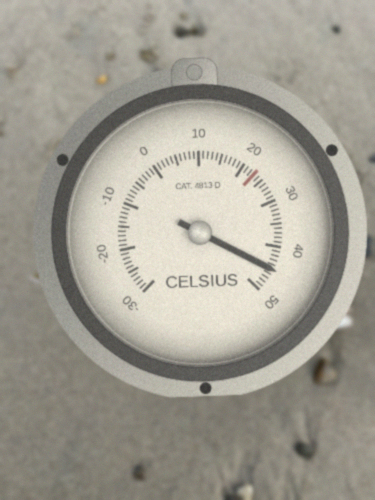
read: 45 °C
